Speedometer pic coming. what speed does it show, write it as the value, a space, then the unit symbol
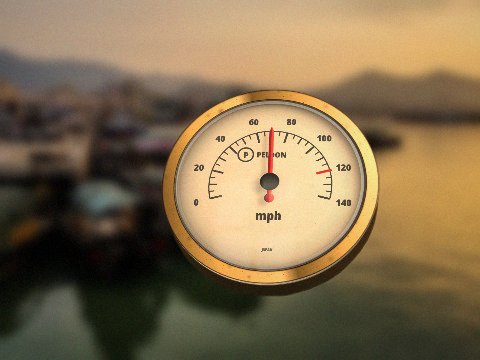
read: 70 mph
